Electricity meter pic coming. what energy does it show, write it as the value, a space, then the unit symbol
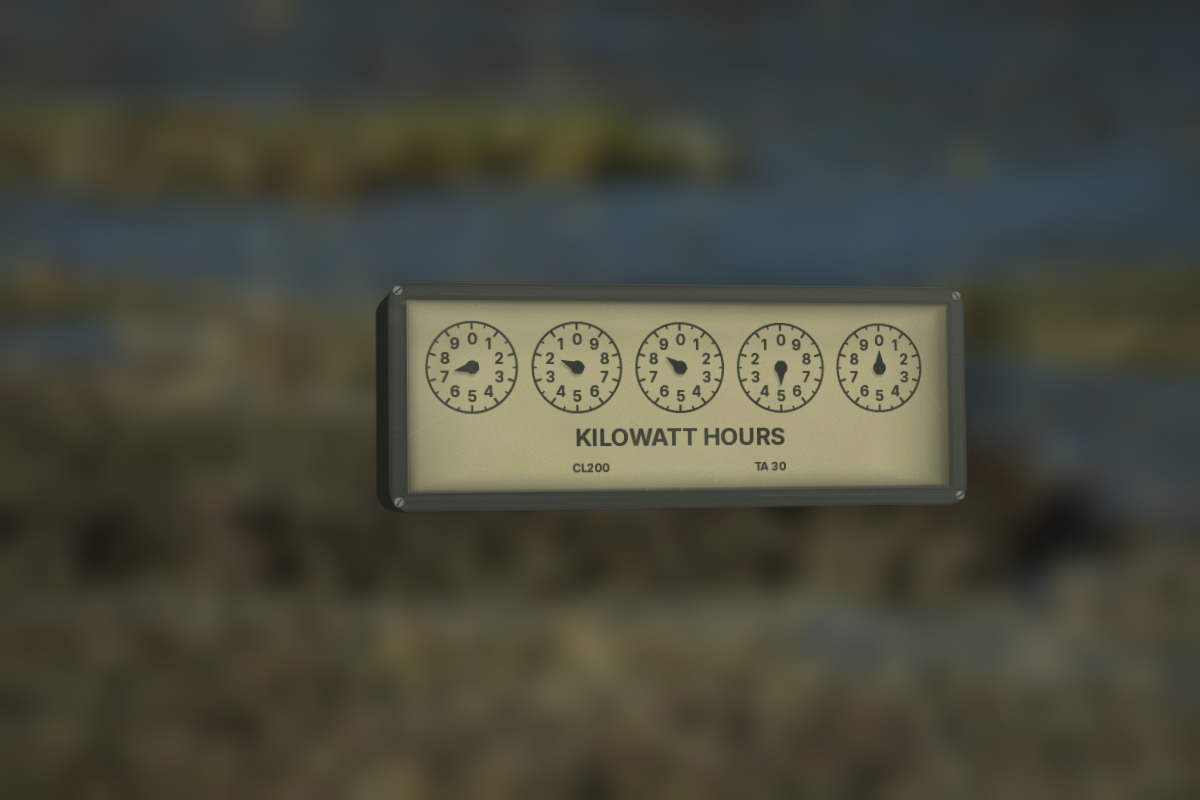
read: 71850 kWh
